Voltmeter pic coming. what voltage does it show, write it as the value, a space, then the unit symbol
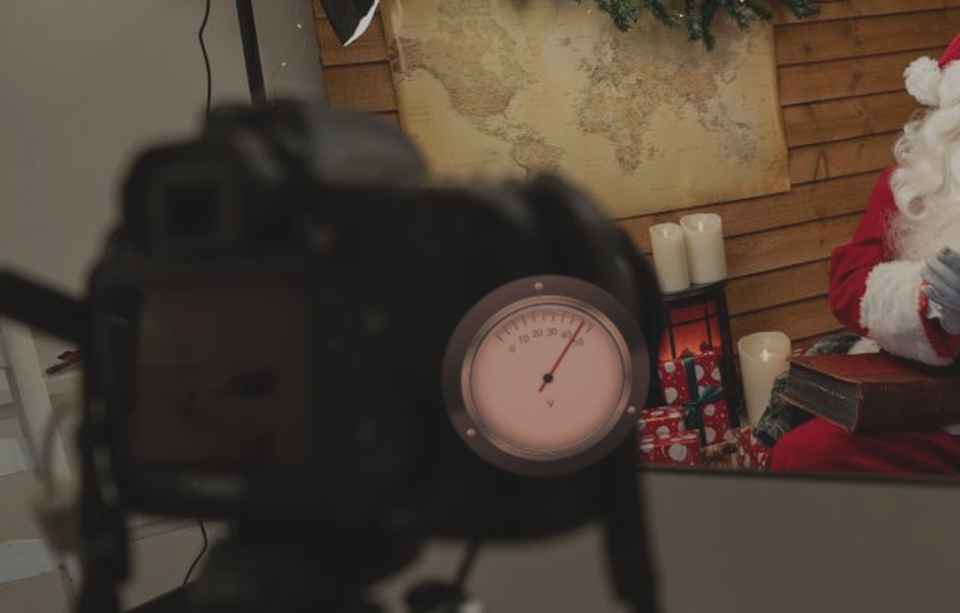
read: 45 V
